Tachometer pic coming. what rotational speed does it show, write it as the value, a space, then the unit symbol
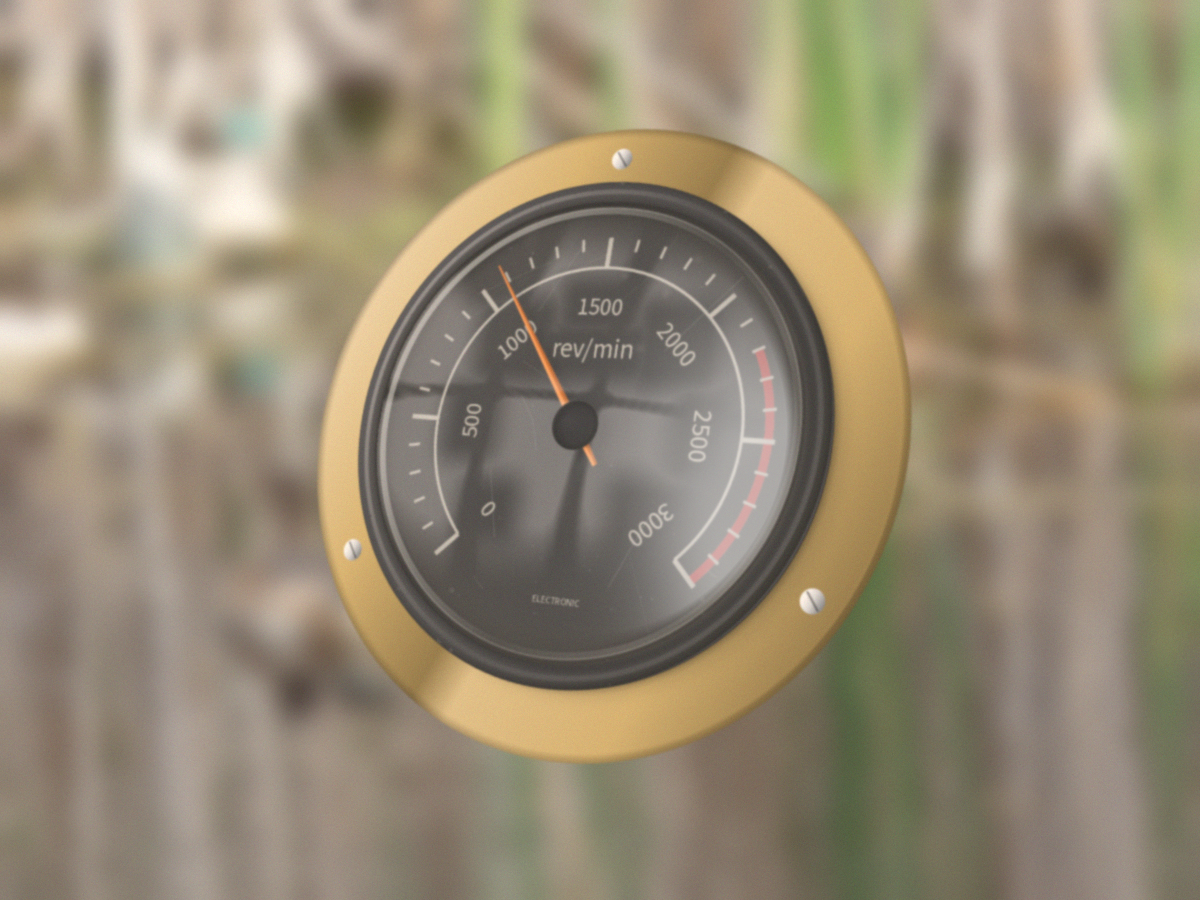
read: 1100 rpm
